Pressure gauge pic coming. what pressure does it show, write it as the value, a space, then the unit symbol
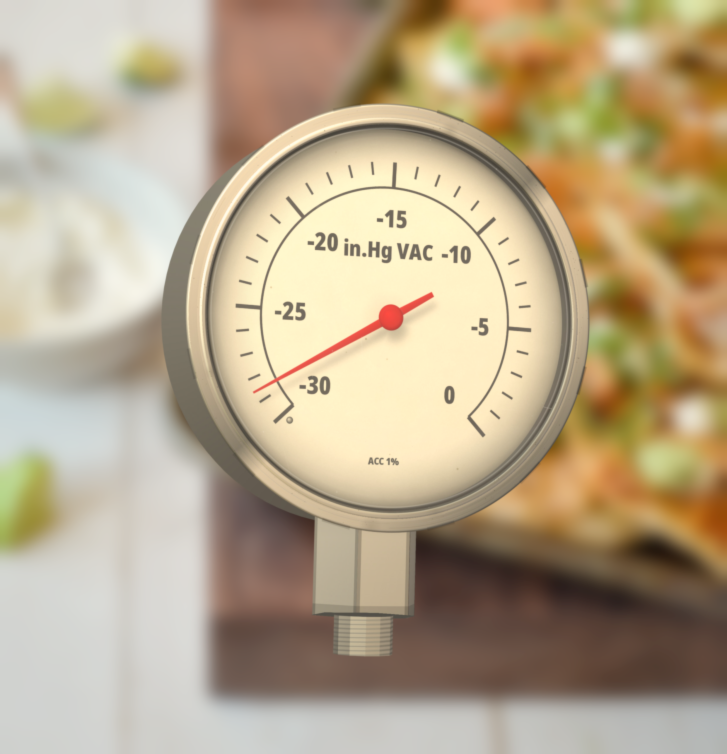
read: -28.5 inHg
